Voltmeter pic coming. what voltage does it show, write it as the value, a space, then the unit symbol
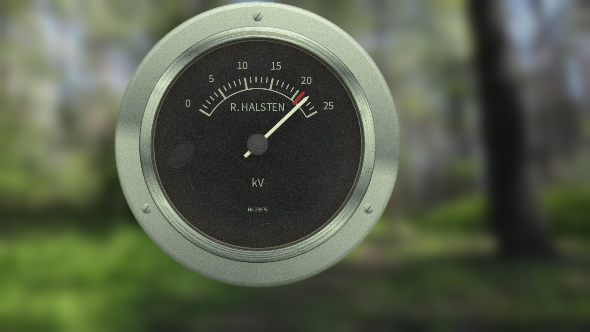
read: 22 kV
